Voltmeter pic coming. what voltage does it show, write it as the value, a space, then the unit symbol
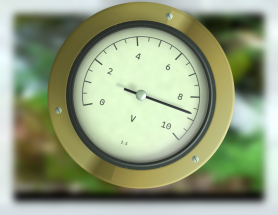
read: 8.75 V
